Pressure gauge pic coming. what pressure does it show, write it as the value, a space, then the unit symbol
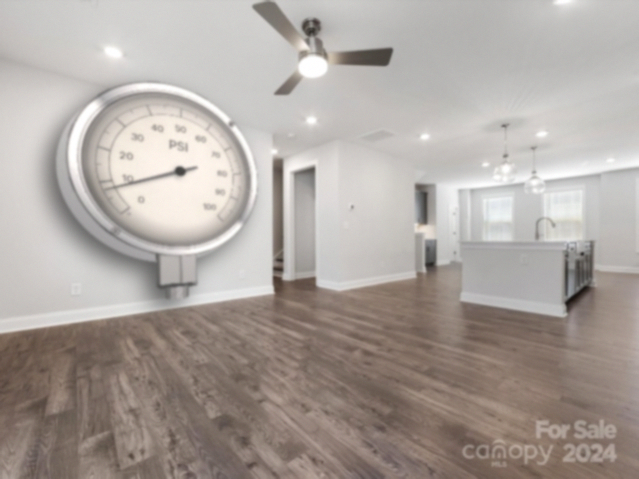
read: 7.5 psi
